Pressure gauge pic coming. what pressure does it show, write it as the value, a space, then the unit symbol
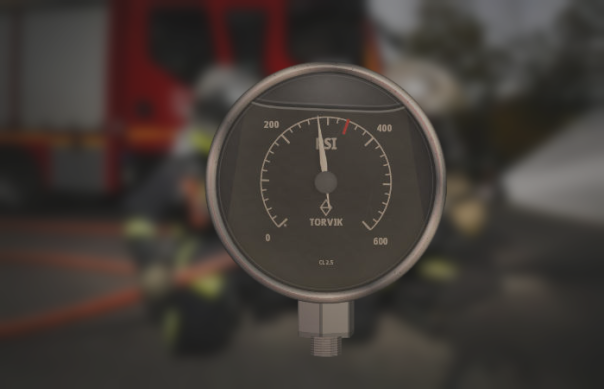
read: 280 psi
